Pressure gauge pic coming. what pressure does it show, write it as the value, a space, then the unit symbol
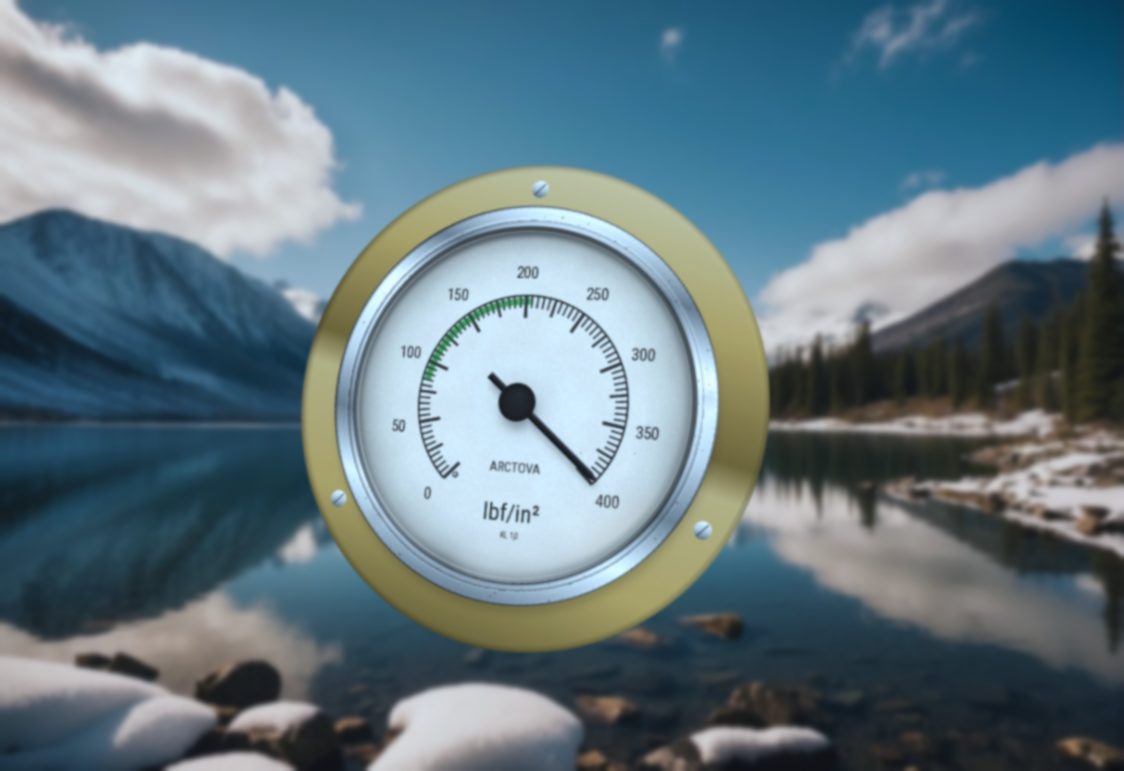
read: 395 psi
